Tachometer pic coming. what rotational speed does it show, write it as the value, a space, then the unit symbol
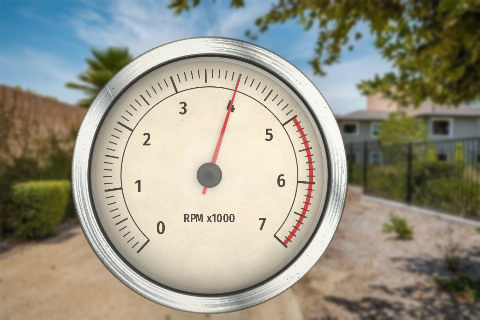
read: 4000 rpm
